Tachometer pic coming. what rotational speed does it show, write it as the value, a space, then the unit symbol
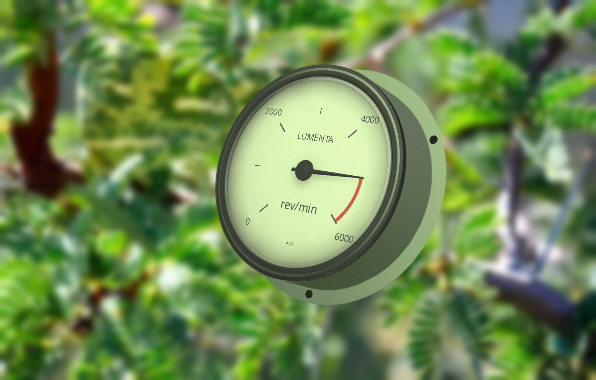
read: 5000 rpm
